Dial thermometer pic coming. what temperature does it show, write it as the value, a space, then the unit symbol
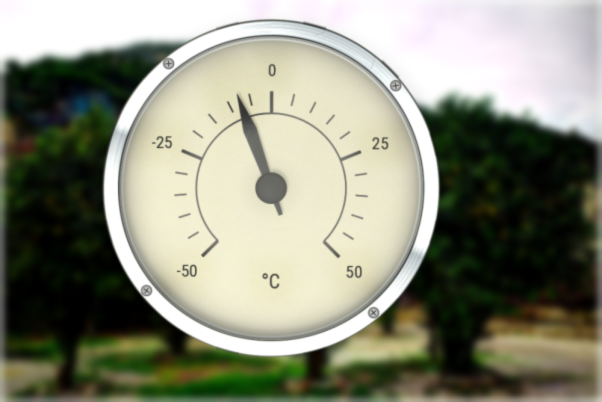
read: -7.5 °C
